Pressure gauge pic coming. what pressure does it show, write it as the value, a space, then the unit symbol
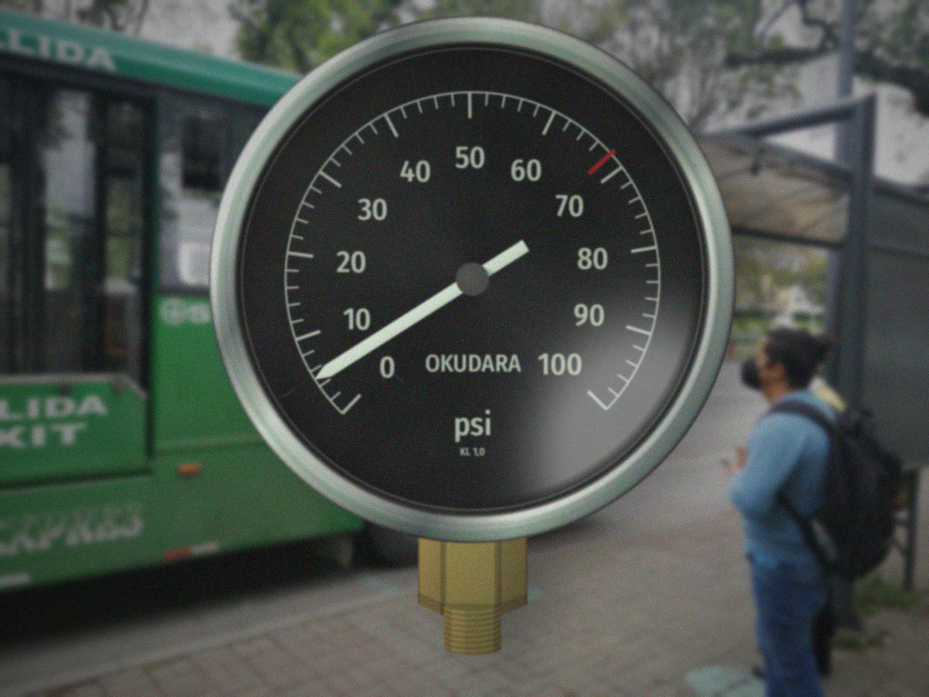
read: 5 psi
